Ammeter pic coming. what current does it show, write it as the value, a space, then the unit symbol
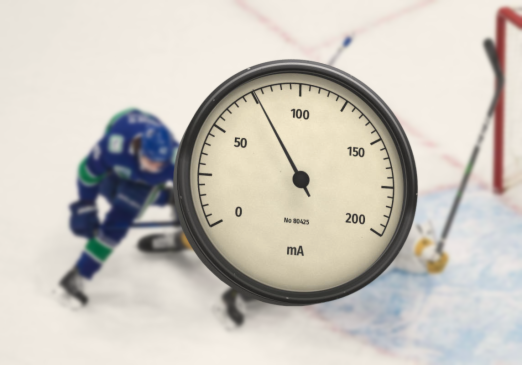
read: 75 mA
